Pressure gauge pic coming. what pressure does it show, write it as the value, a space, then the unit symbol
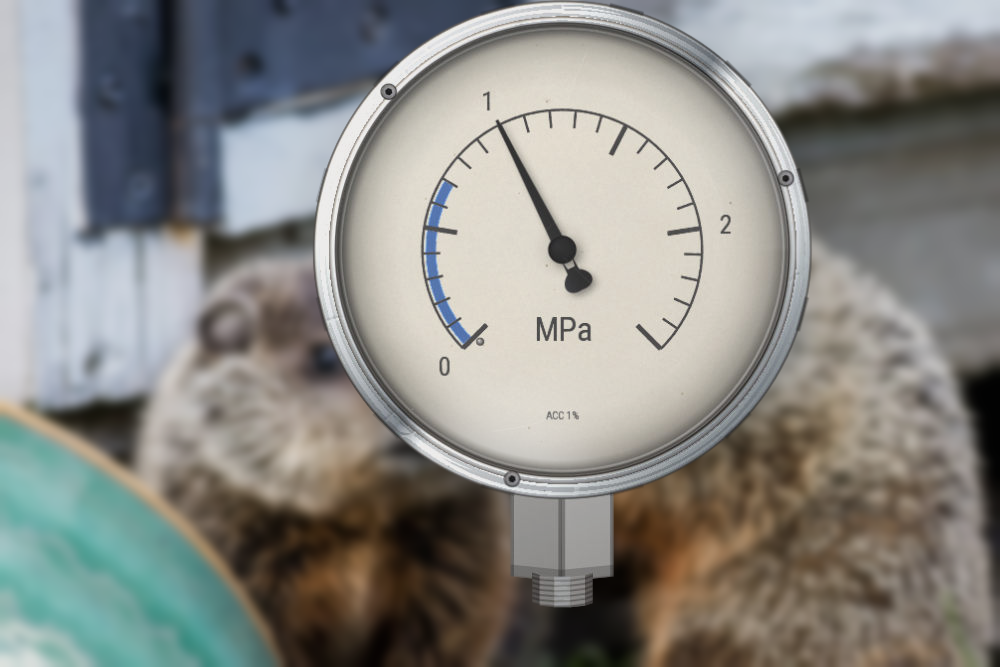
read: 1 MPa
